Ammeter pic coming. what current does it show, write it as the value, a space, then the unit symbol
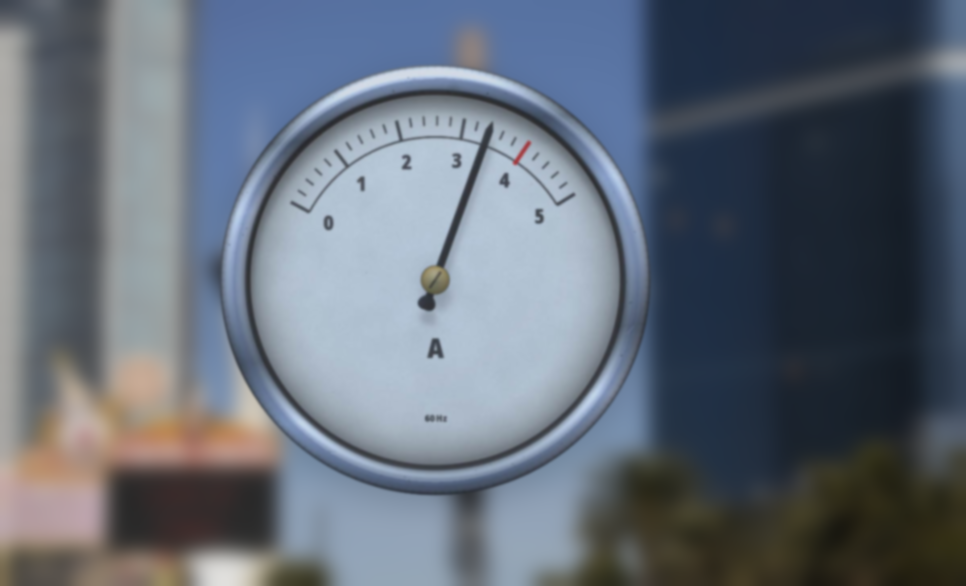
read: 3.4 A
